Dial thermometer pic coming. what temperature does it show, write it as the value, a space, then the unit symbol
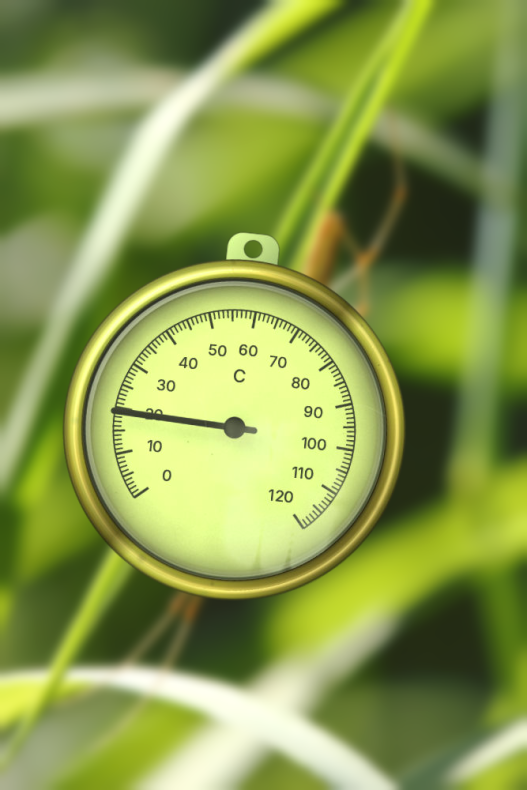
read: 19 °C
